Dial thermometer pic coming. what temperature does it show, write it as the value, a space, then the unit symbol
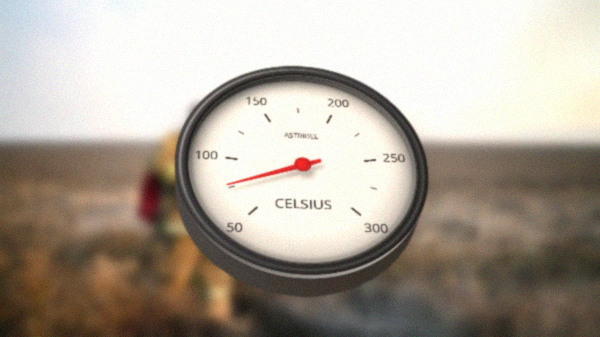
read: 75 °C
